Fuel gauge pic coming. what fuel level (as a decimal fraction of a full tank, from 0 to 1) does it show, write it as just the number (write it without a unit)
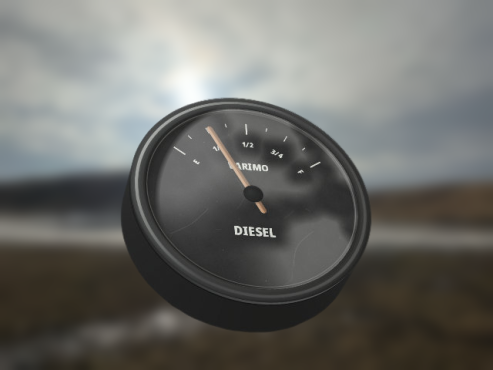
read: 0.25
